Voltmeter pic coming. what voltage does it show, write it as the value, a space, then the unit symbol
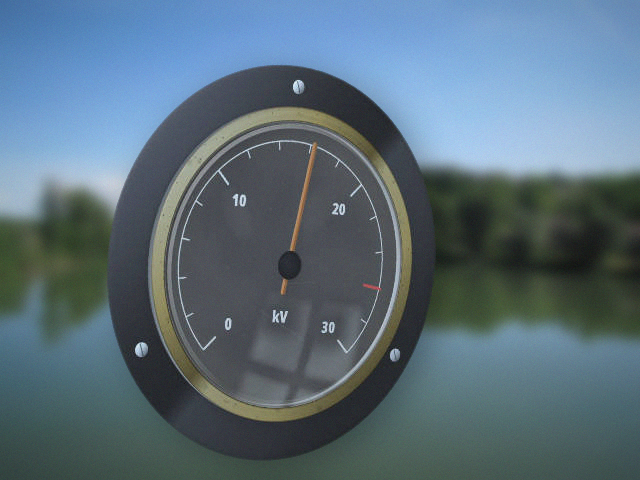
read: 16 kV
